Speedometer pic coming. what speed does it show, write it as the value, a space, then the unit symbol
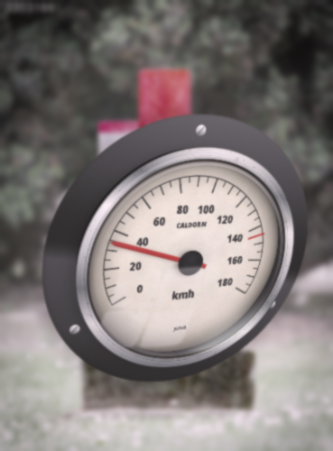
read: 35 km/h
